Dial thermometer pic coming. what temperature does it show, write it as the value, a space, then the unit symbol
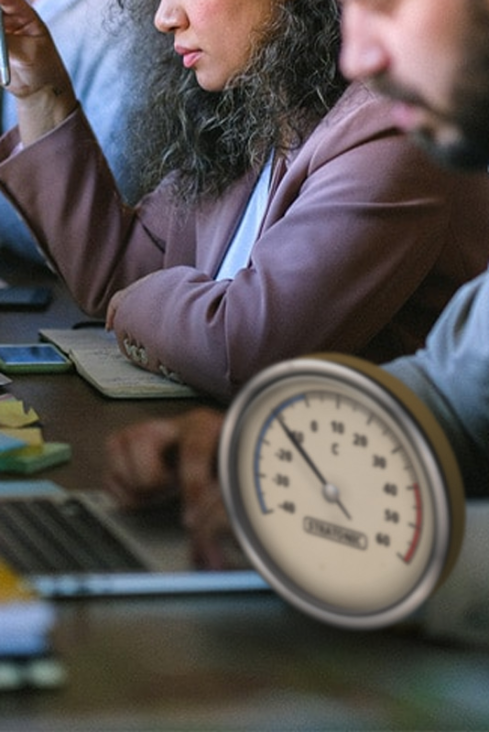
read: -10 °C
